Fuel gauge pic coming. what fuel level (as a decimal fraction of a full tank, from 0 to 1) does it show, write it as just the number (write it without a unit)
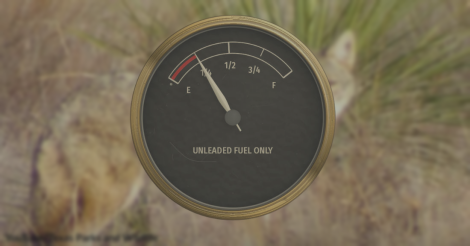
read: 0.25
